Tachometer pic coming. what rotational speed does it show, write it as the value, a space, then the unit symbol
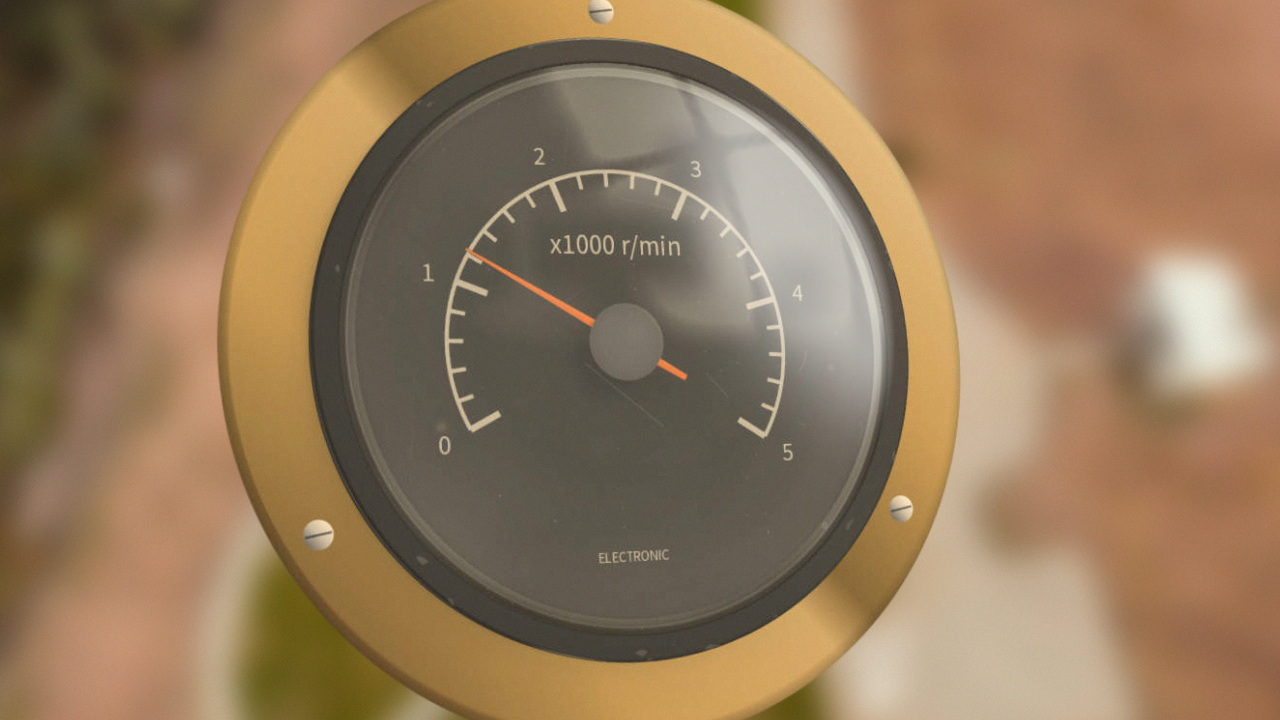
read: 1200 rpm
